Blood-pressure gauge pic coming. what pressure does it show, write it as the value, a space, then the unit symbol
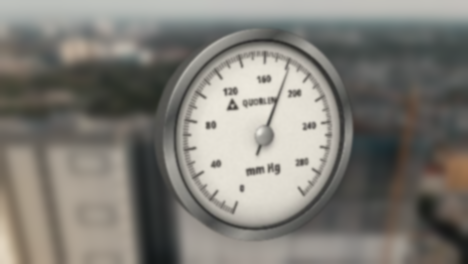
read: 180 mmHg
